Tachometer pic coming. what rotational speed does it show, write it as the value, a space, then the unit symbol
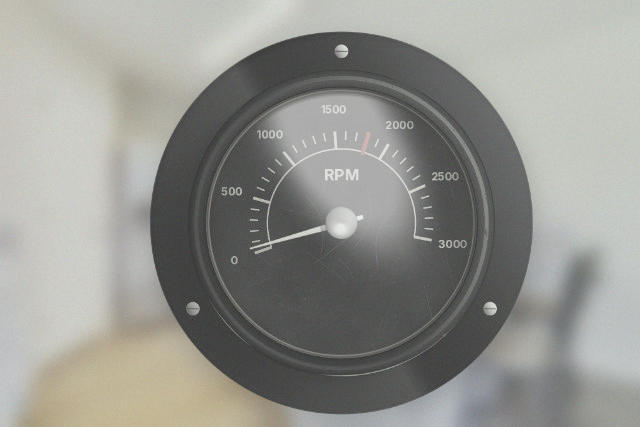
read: 50 rpm
